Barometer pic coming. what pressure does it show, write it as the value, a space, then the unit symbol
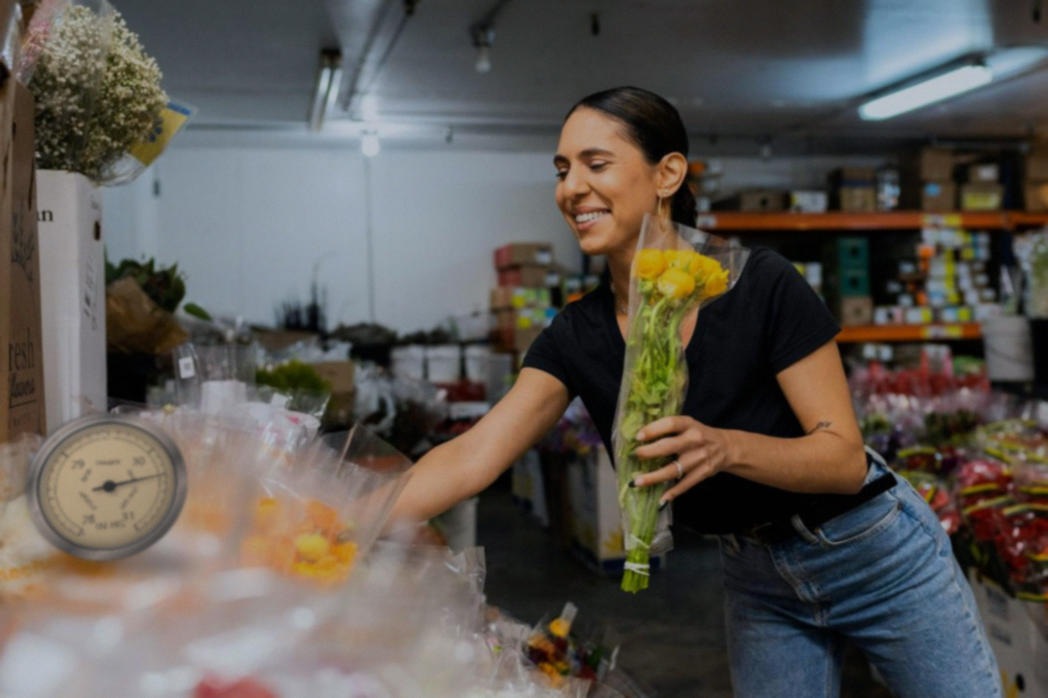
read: 30.3 inHg
